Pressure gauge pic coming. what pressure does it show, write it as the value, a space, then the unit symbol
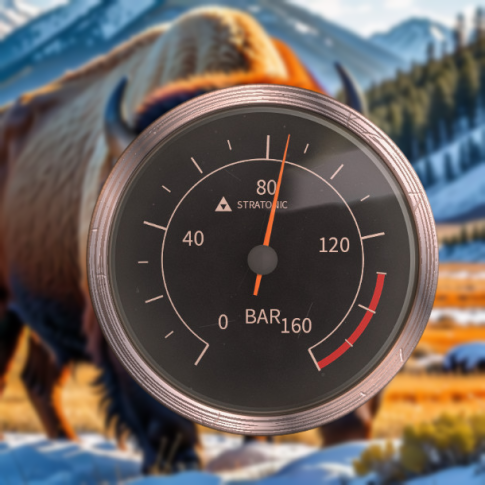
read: 85 bar
